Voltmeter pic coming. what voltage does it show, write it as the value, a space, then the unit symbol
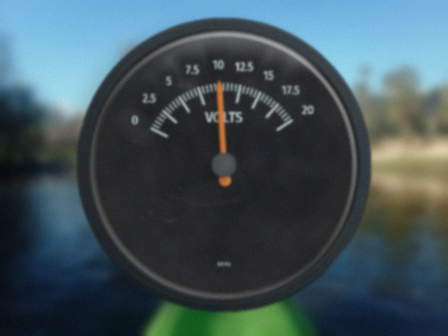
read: 10 V
